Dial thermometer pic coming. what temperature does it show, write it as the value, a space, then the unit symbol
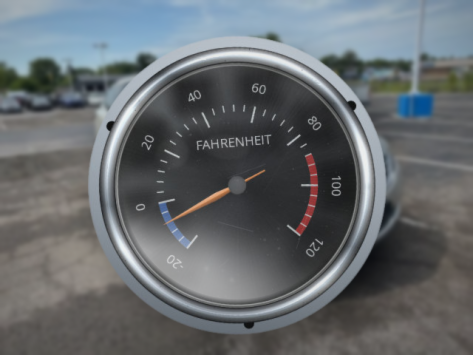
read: -8 °F
